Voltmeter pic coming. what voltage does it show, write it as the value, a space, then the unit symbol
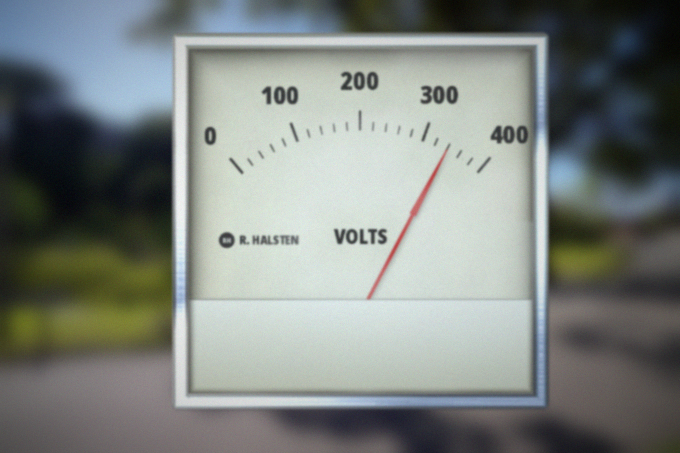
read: 340 V
